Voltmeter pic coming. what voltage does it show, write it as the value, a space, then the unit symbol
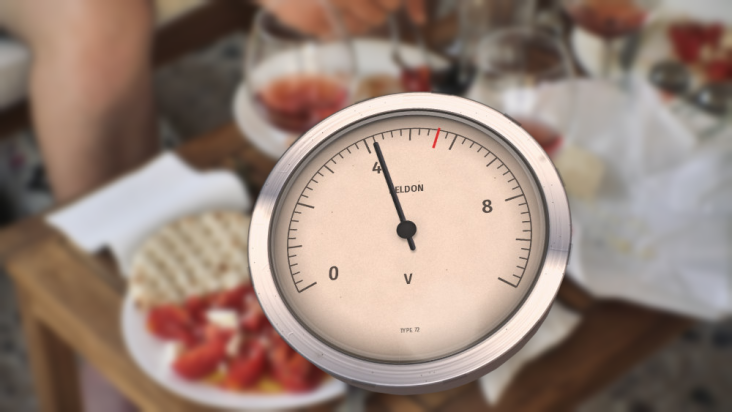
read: 4.2 V
